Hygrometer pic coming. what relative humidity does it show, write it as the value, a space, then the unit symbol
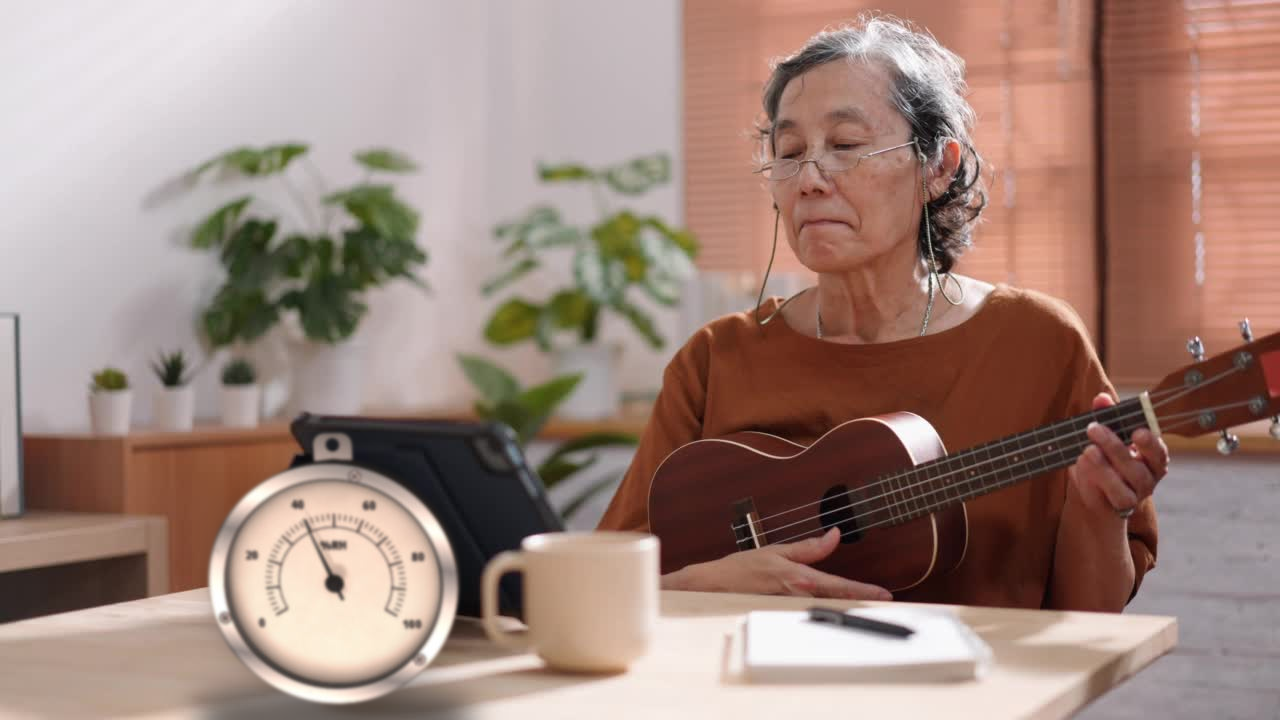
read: 40 %
